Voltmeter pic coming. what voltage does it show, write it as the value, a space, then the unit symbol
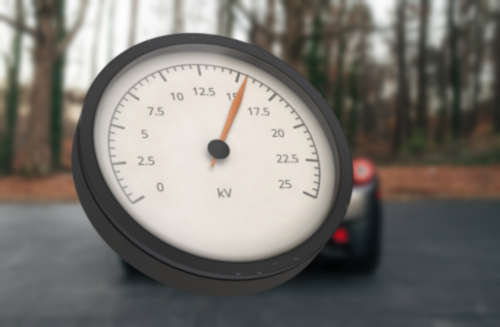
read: 15.5 kV
